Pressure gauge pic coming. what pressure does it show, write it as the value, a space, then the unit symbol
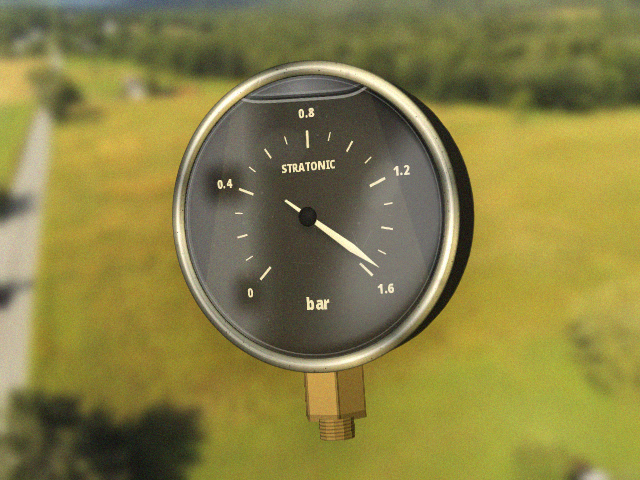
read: 1.55 bar
